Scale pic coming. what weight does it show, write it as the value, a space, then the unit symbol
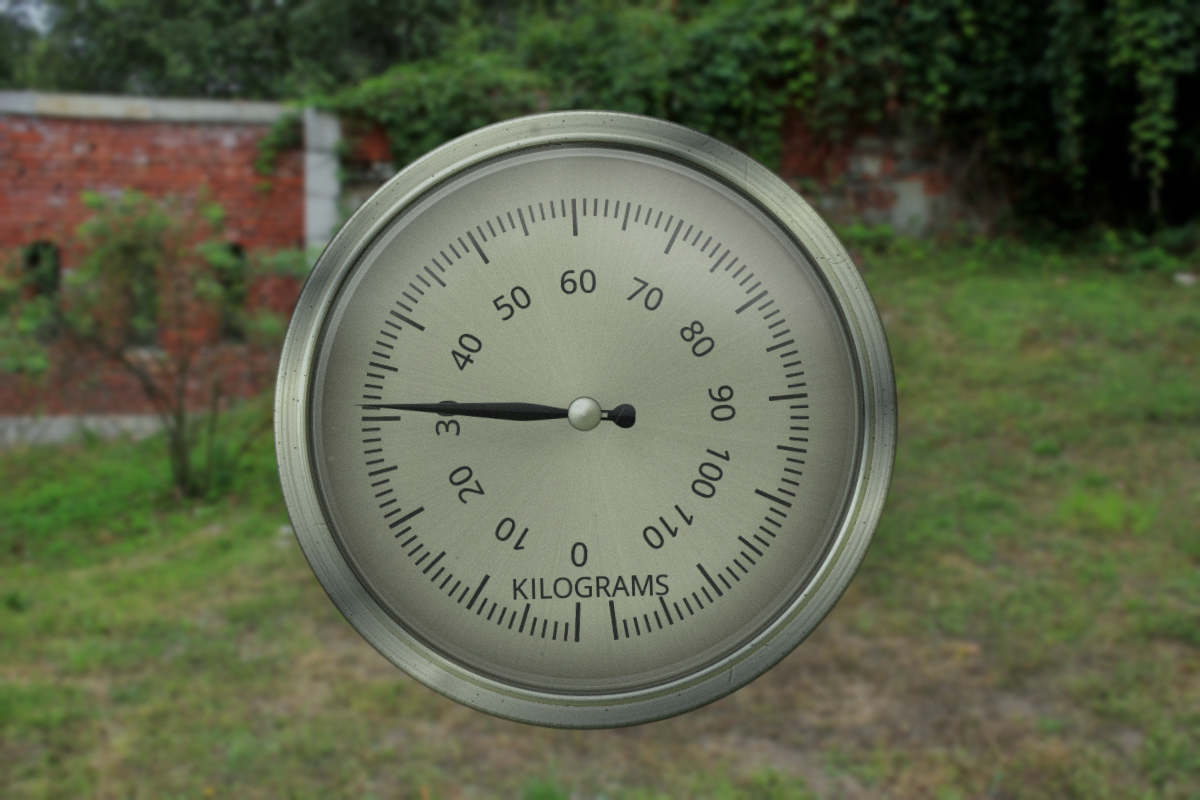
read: 31 kg
